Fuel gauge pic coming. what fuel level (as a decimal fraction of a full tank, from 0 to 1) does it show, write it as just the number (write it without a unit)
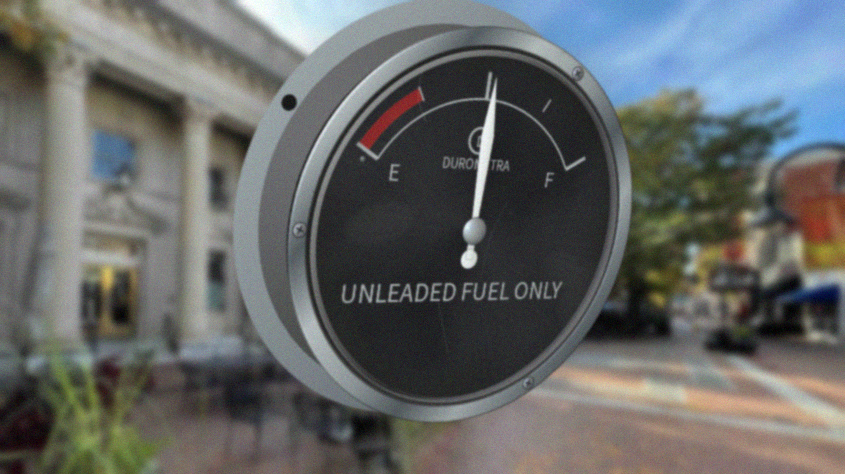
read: 0.5
